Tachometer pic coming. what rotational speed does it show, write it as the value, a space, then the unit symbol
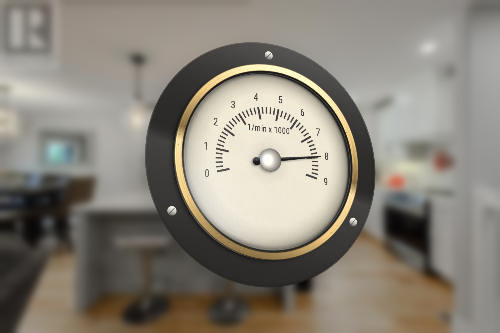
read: 8000 rpm
